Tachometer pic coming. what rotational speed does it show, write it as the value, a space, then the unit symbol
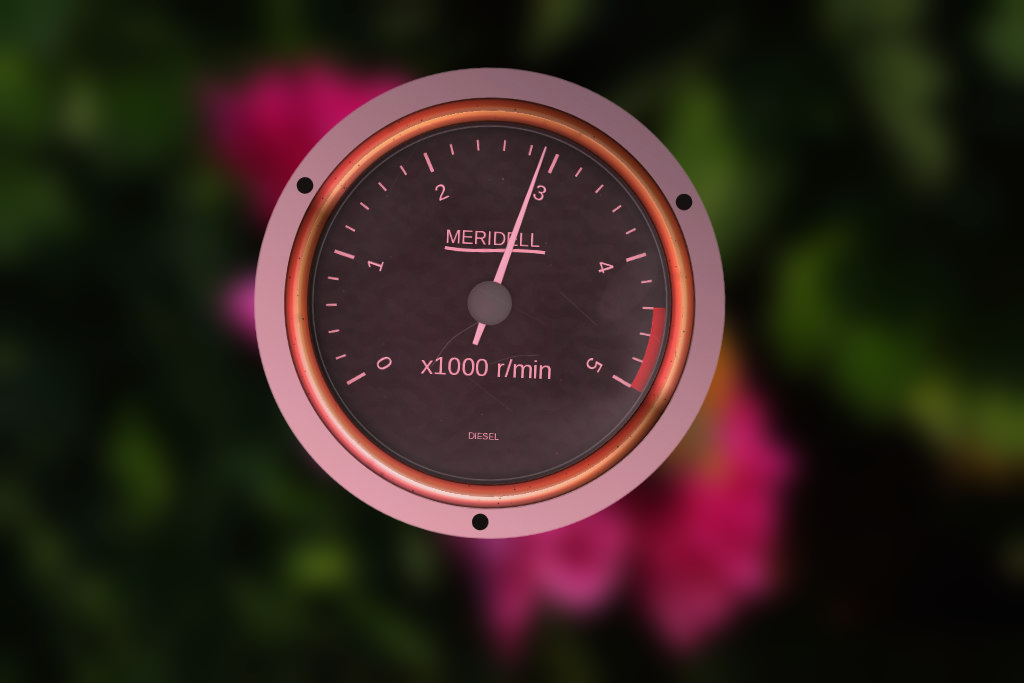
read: 2900 rpm
